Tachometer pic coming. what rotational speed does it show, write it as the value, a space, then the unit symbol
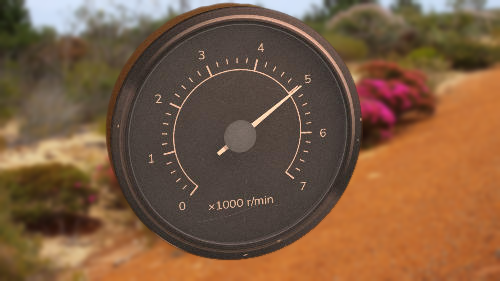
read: 5000 rpm
